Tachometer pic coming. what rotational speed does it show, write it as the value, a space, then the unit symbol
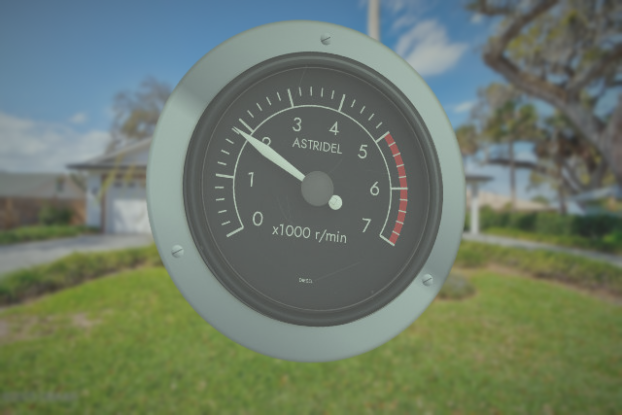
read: 1800 rpm
